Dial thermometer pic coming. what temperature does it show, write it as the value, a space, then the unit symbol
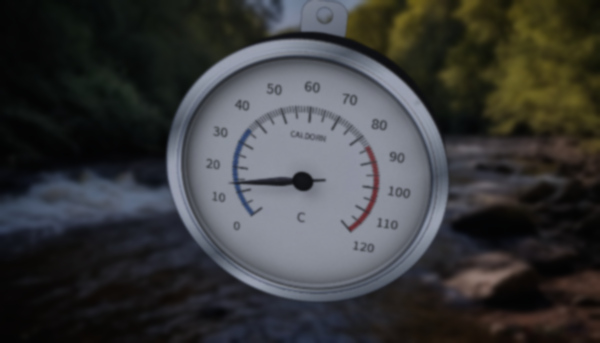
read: 15 °C
